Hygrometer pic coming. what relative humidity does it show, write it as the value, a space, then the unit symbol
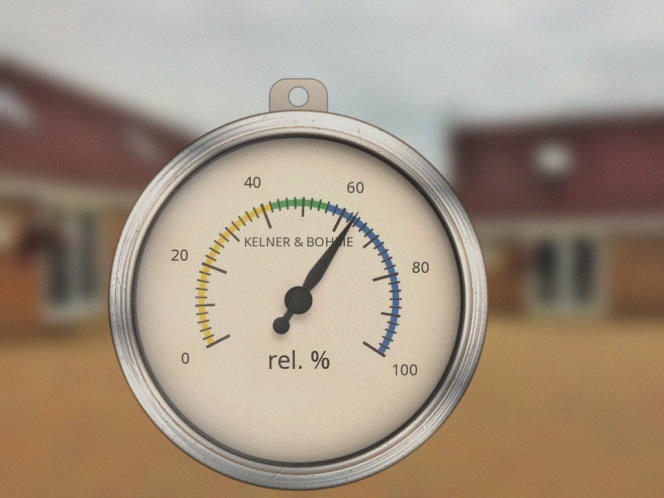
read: 63 %
